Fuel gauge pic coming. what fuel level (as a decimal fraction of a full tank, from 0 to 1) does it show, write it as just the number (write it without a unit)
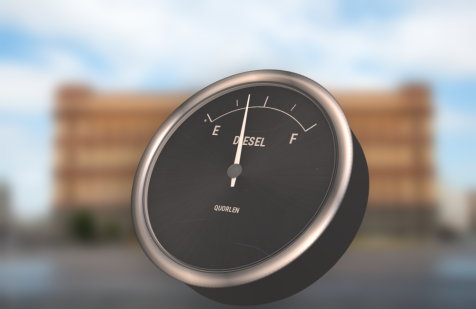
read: 0.375
